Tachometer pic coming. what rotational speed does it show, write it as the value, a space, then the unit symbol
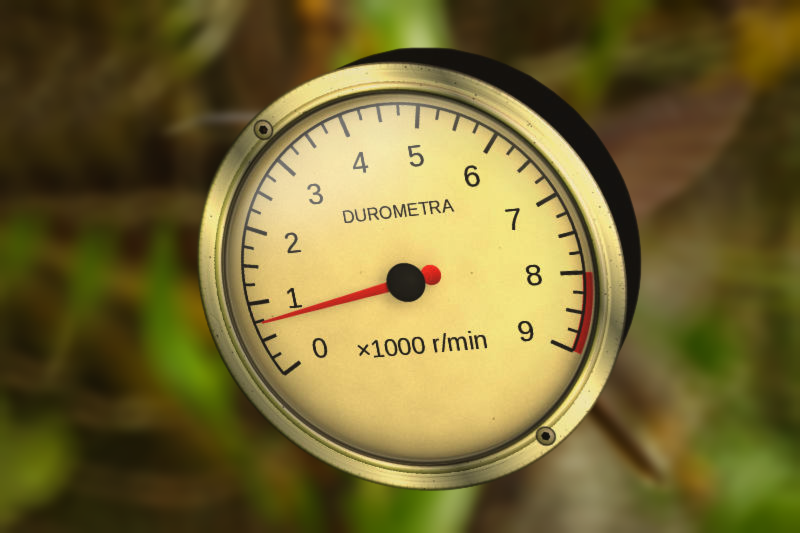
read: 750 rpm
